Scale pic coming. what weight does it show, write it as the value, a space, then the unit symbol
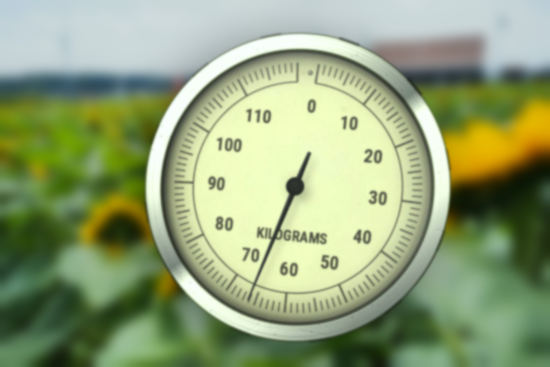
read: 66 kg
